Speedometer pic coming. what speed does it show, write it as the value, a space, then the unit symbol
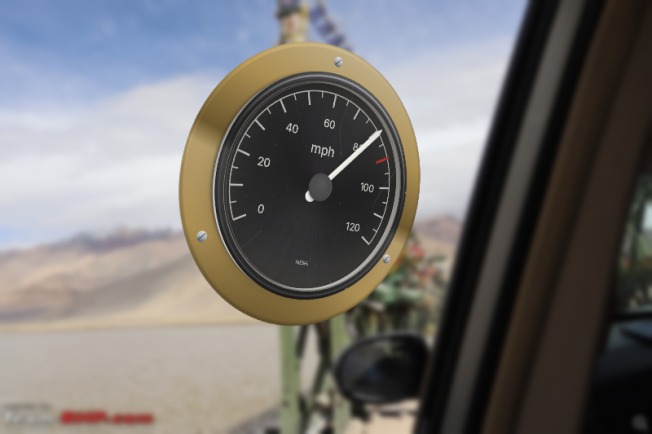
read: 80 mph
